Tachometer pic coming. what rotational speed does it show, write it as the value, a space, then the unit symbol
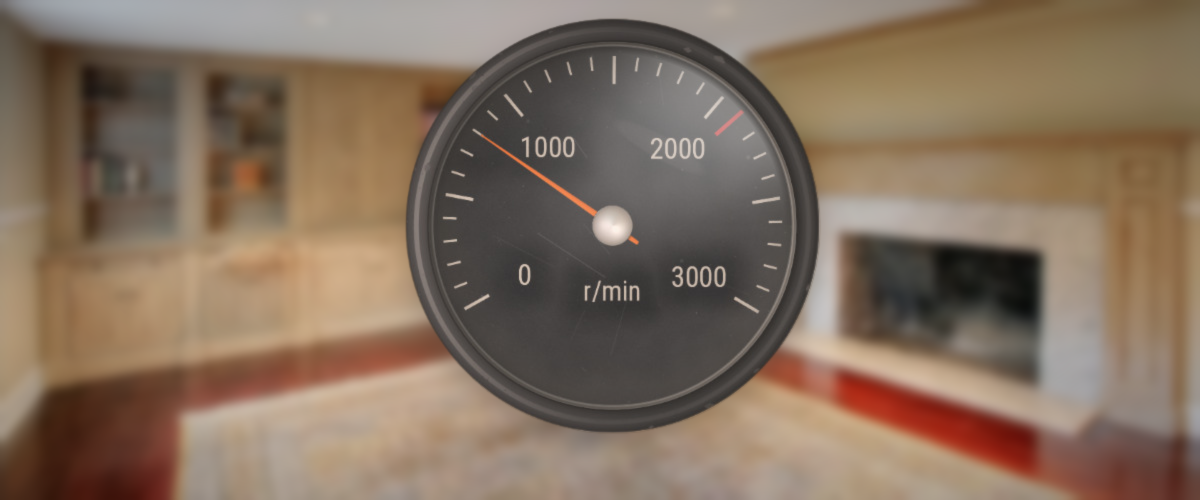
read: 800 rpm
